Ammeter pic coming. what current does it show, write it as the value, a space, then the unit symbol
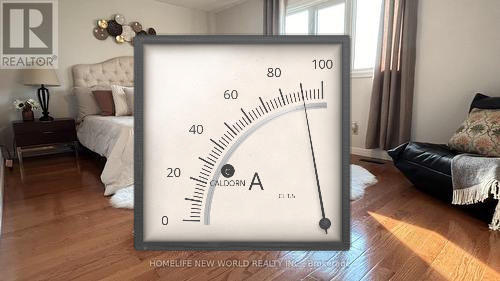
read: 90 A
